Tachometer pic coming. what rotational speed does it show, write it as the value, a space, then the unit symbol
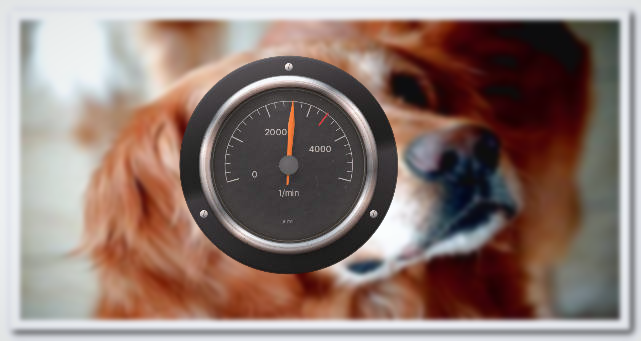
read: 2600 rpm
